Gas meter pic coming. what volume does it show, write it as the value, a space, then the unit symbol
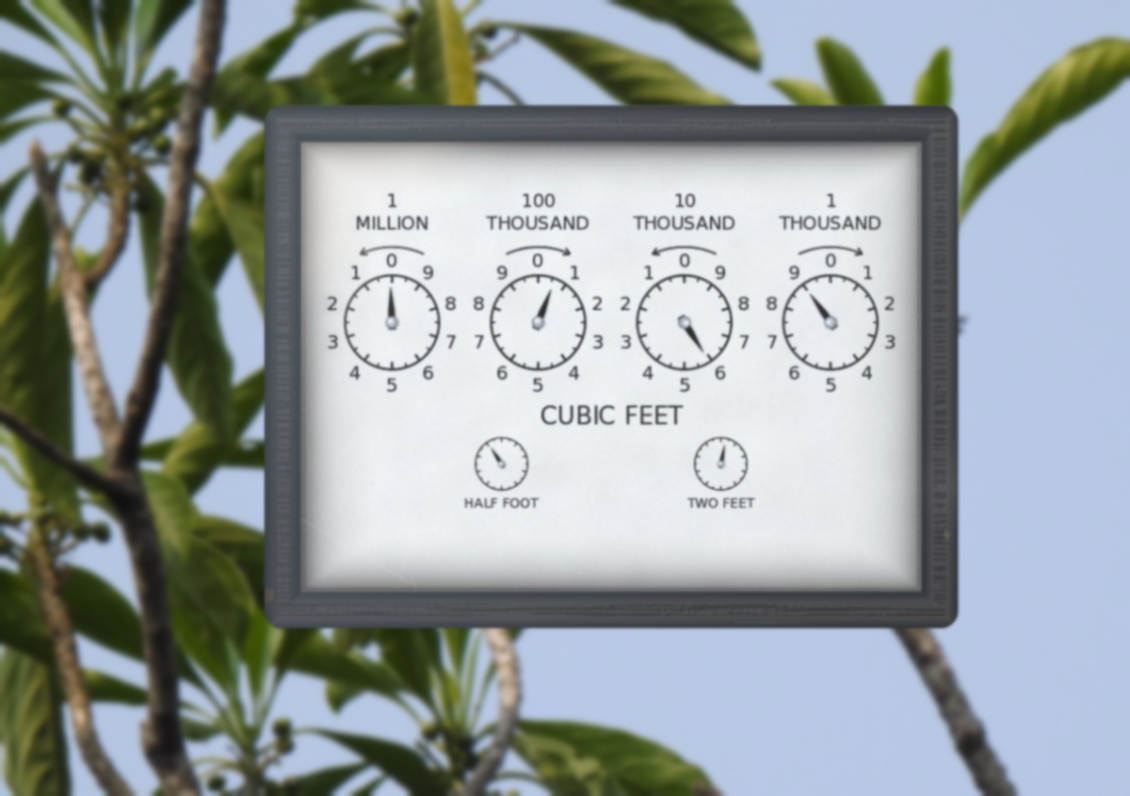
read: 5900 ft³
